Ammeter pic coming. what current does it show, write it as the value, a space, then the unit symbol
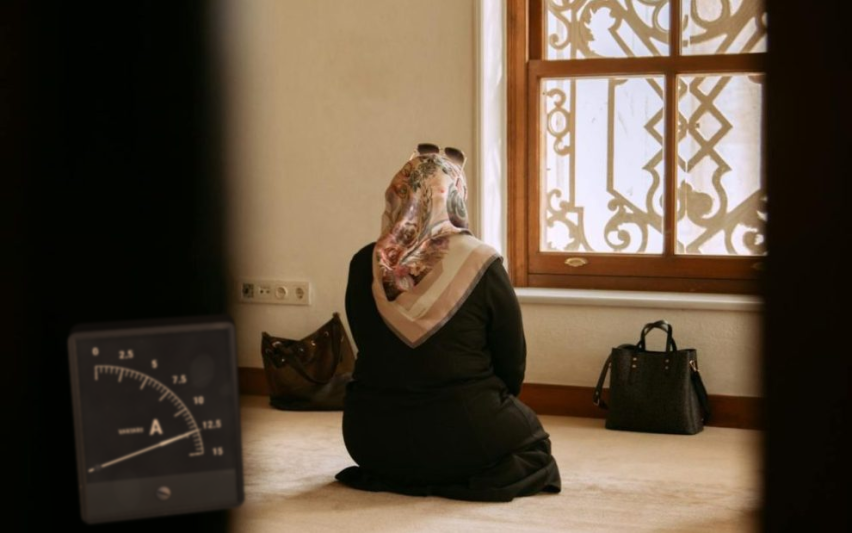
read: 12.5 A
